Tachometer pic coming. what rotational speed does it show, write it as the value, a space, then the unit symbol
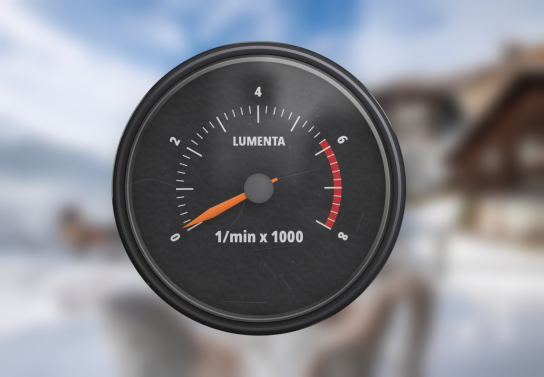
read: 100 rpm
